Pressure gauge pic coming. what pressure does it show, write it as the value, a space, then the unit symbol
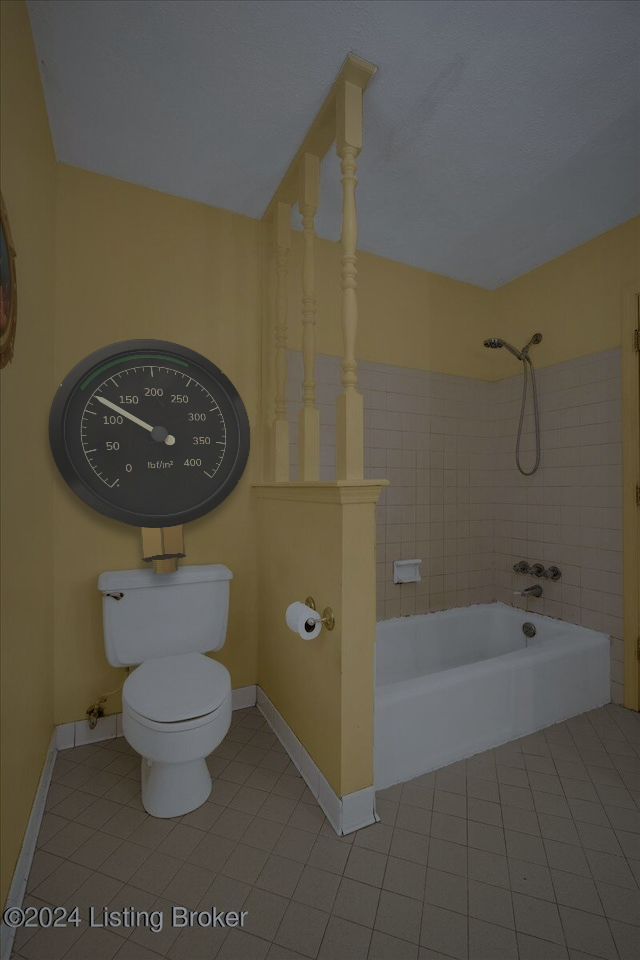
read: 120 psi
